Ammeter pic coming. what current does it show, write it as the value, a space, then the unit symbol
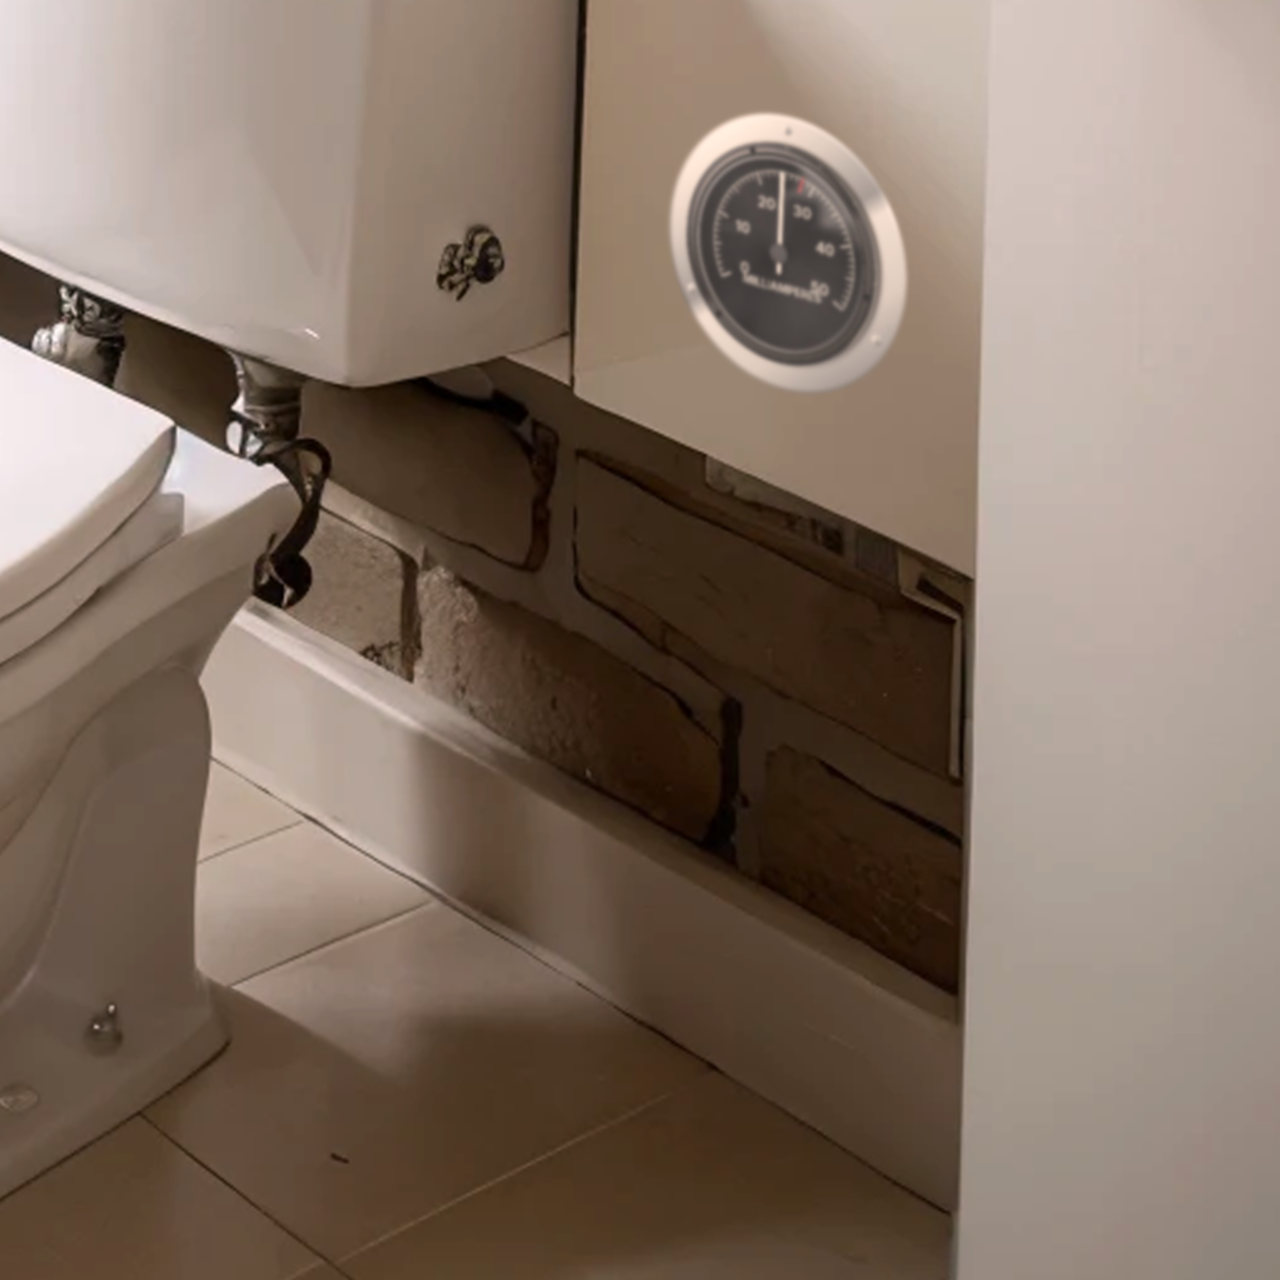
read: 25 mA
